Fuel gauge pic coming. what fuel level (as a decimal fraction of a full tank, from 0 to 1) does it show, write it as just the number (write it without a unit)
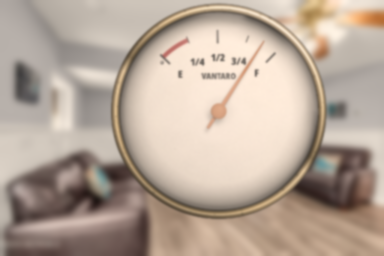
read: 0.875
